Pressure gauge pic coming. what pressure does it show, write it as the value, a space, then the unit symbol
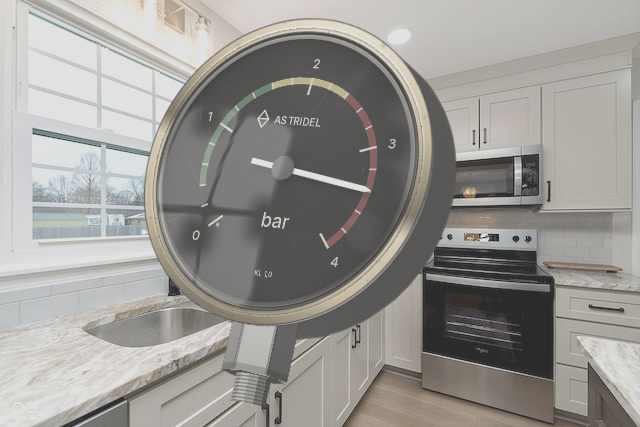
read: 3.4 bar
